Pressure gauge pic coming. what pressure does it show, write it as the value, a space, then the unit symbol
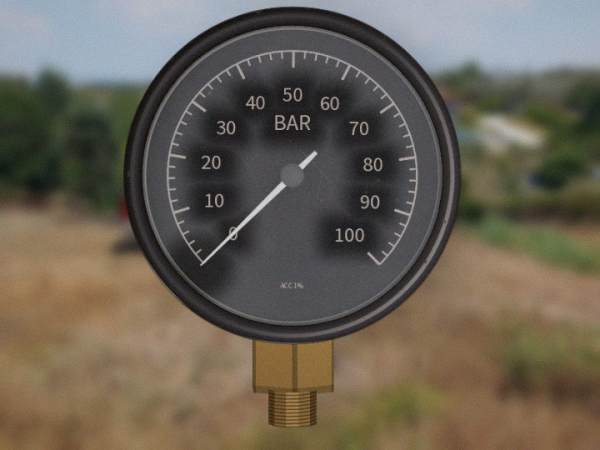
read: 0 bar
